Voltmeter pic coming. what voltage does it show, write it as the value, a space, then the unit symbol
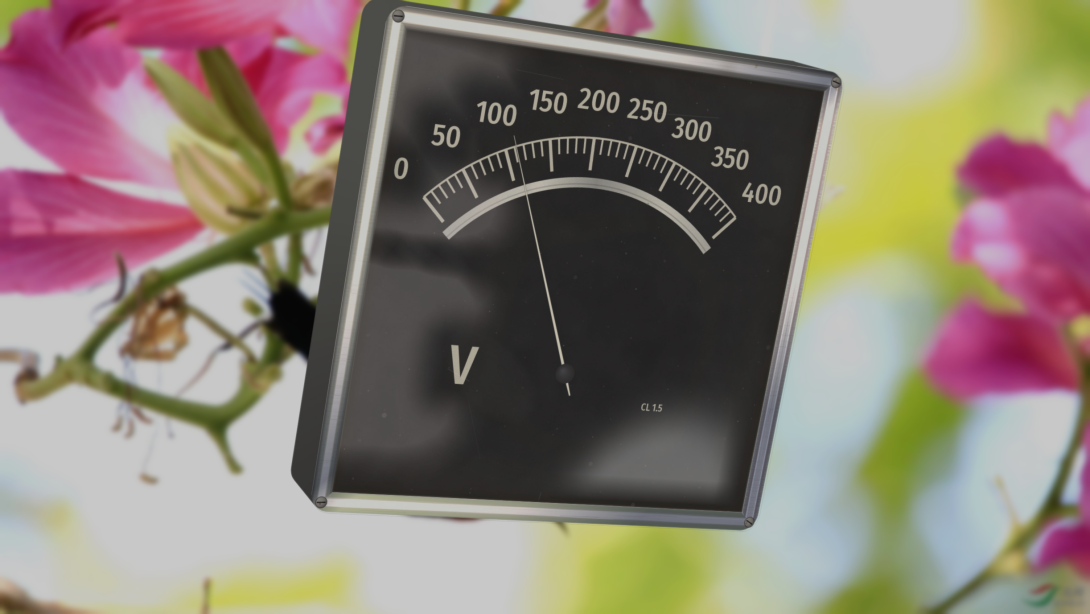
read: 110 V
